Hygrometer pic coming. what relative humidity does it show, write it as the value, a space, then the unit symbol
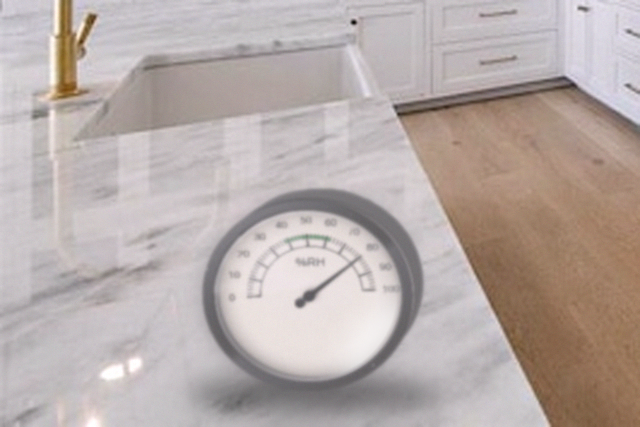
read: 80 %
